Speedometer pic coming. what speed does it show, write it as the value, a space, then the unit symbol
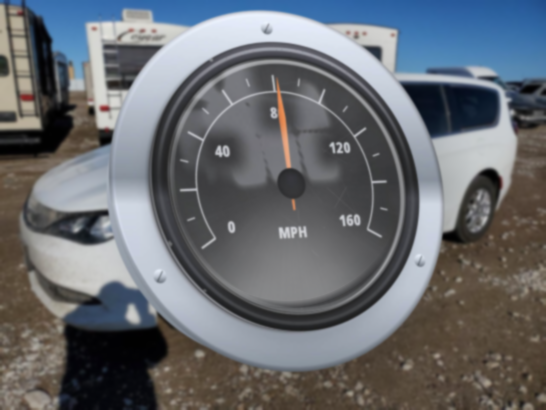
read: 80 mph
